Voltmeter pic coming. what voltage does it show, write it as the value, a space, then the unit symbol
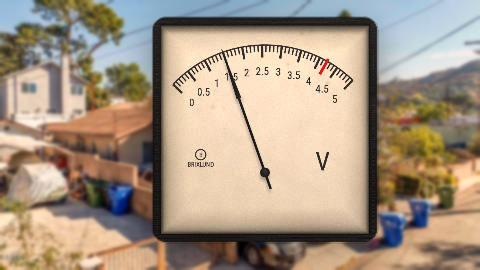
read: 1.5 V
